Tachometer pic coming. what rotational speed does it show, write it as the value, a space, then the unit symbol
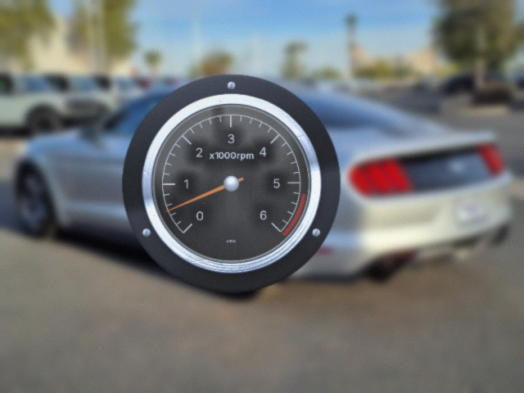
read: 500 rpm
